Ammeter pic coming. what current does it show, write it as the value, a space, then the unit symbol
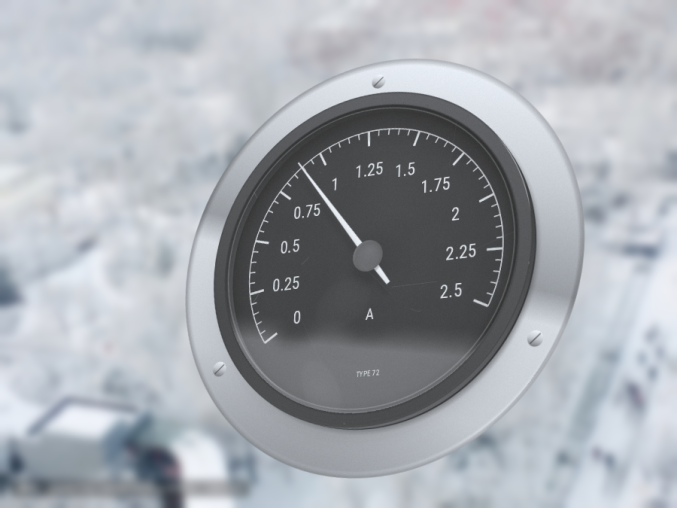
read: 0.9 A
